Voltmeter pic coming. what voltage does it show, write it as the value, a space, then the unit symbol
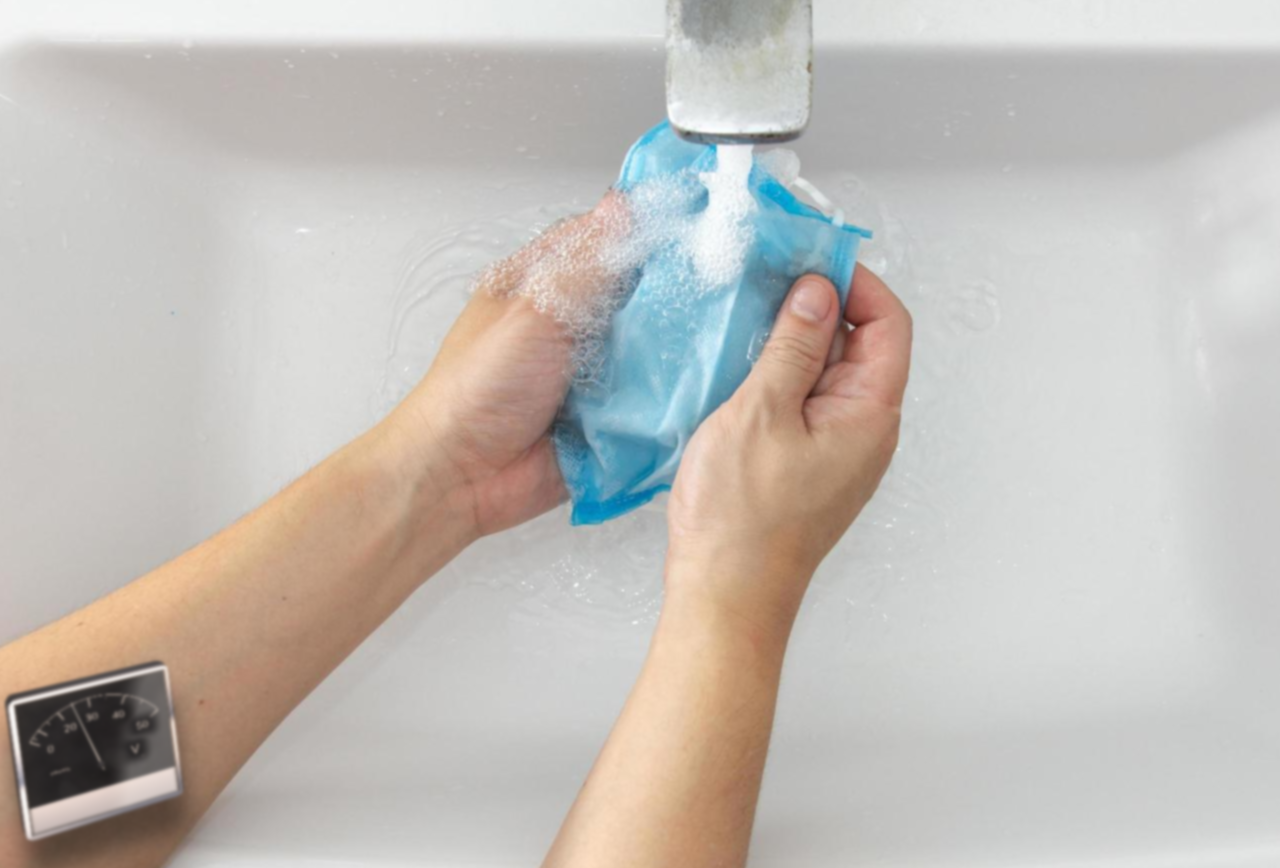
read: 25 V
